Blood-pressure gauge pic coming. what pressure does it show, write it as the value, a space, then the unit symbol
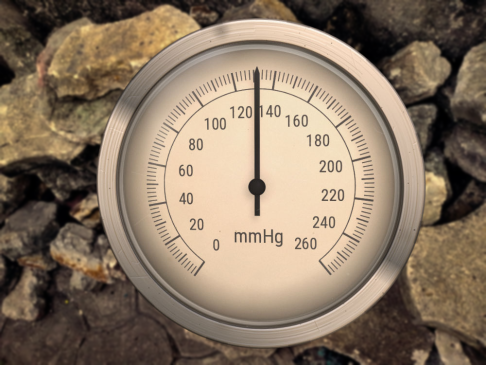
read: 132 mmHg
